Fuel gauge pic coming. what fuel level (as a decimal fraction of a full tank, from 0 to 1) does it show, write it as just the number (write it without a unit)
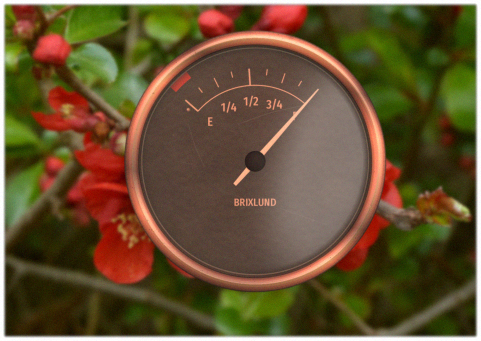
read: 1
